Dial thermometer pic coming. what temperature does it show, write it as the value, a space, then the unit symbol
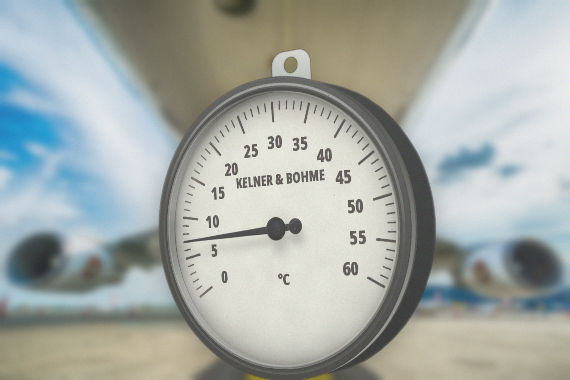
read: 7 °C
